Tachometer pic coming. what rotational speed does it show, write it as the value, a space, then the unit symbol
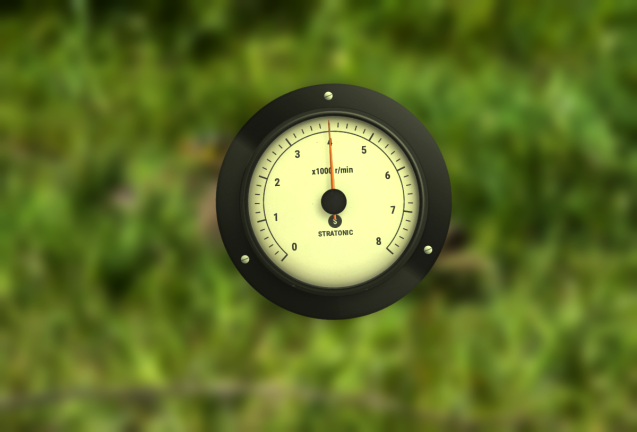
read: 4000 rpm
